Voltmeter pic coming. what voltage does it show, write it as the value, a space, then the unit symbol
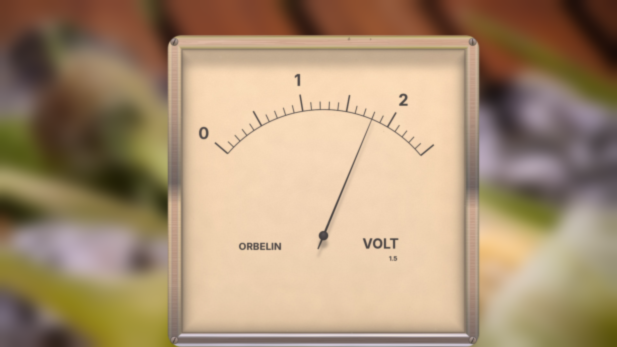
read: 1.8 V
